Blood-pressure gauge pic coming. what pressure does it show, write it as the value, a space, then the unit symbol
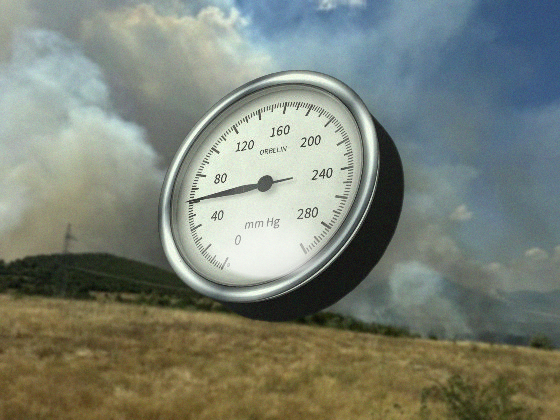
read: 60 mmHg
